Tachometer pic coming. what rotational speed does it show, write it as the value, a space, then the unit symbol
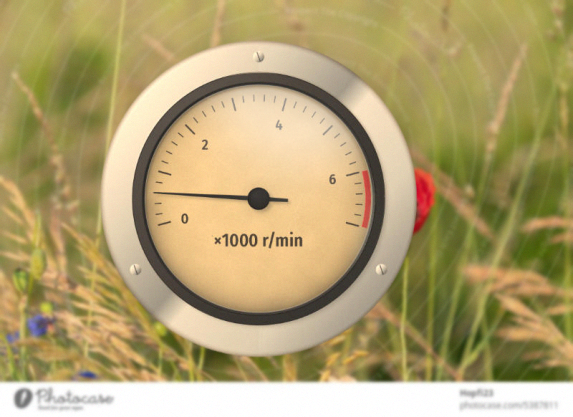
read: 600 rpm
